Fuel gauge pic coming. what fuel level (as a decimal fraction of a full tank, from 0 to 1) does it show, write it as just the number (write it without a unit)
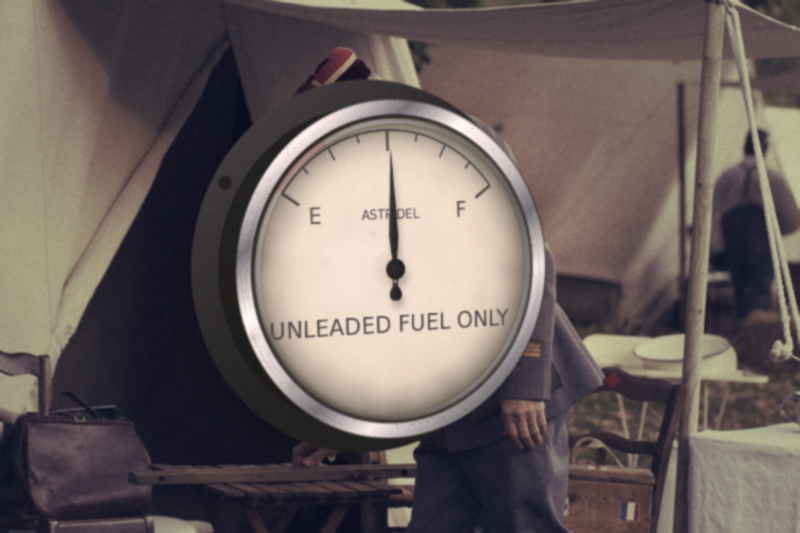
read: 0.5
